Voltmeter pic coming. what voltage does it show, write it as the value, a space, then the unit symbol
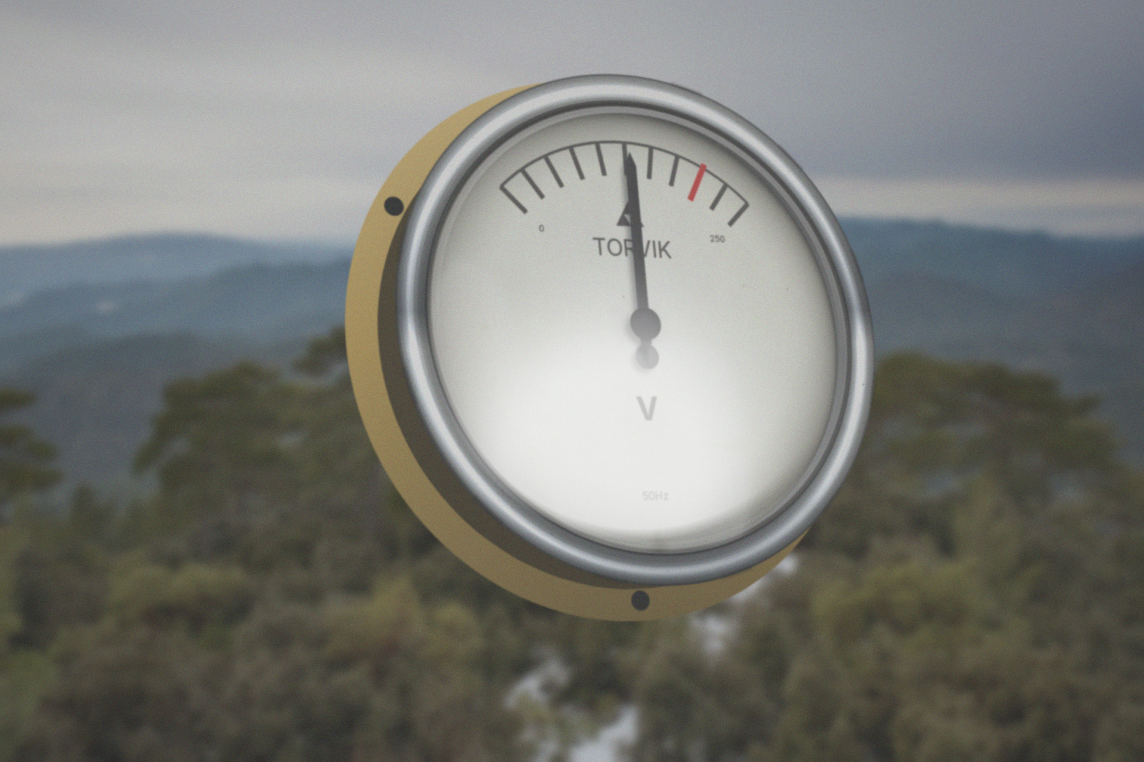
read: 125 V
